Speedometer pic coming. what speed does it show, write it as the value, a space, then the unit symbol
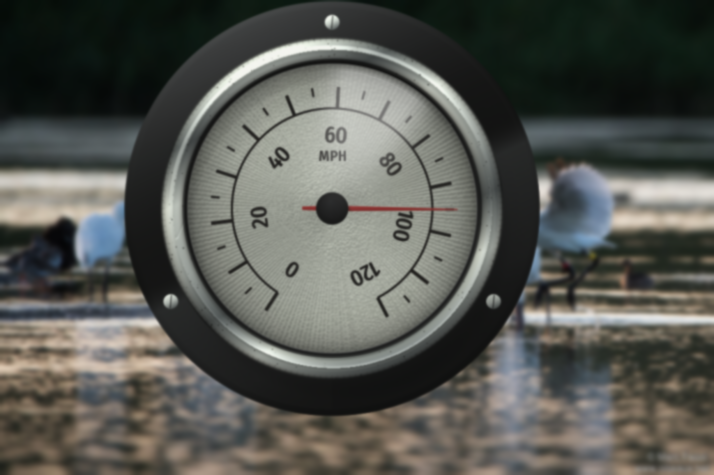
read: 95 mph
